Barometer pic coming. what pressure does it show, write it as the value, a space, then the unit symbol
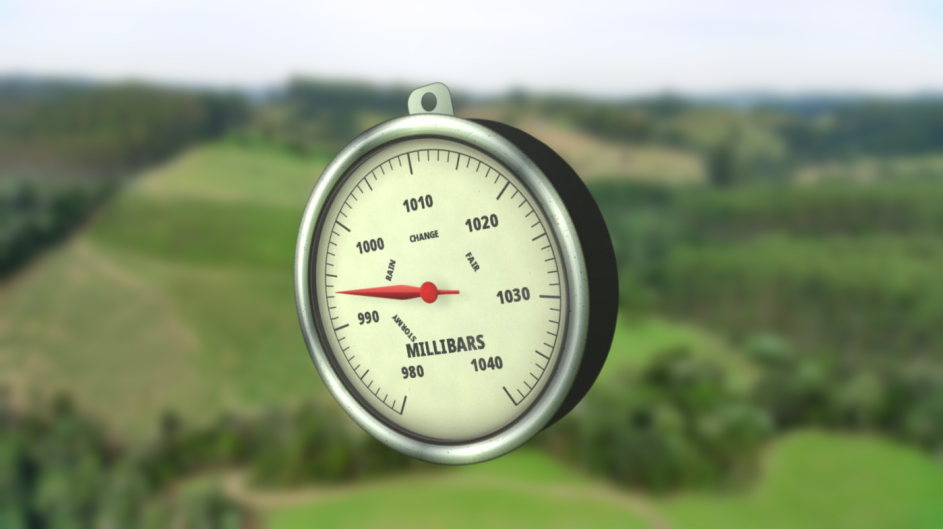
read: 993.5 mbar
